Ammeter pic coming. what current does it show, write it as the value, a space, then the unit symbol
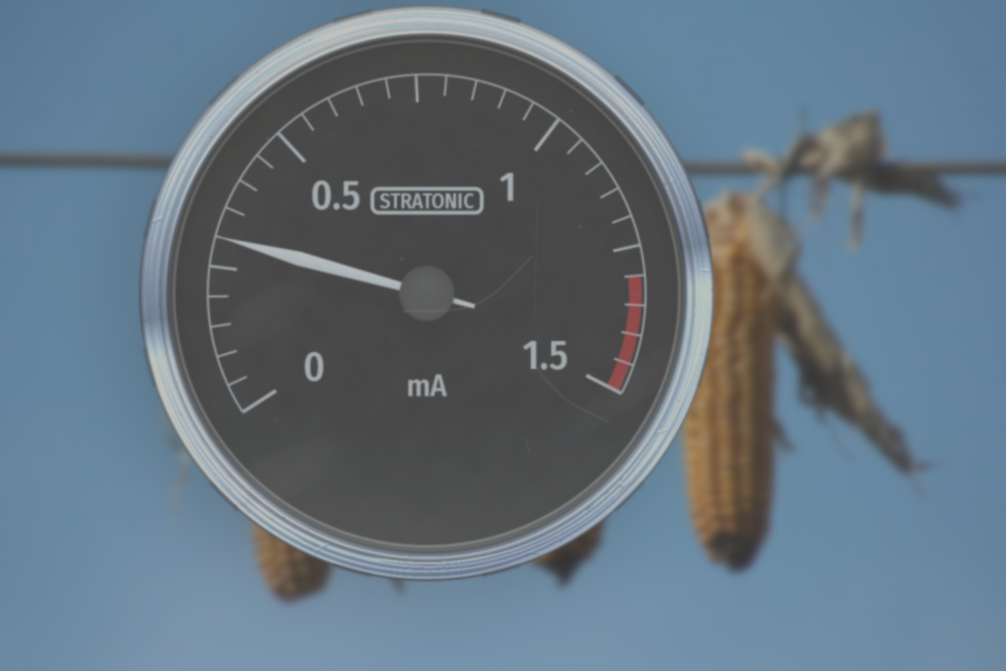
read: 0.3 mA
